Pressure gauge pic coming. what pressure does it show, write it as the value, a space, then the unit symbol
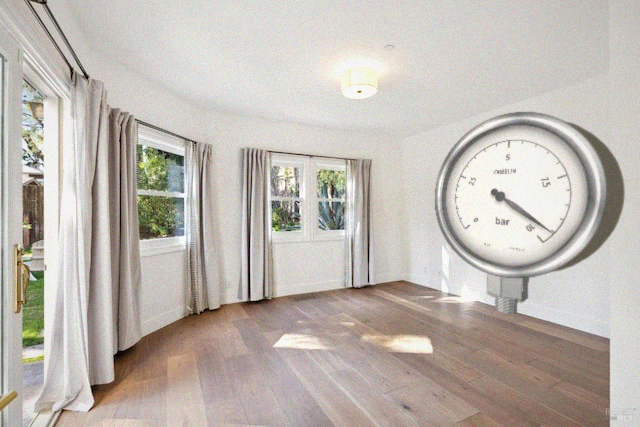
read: 9.5 bar
